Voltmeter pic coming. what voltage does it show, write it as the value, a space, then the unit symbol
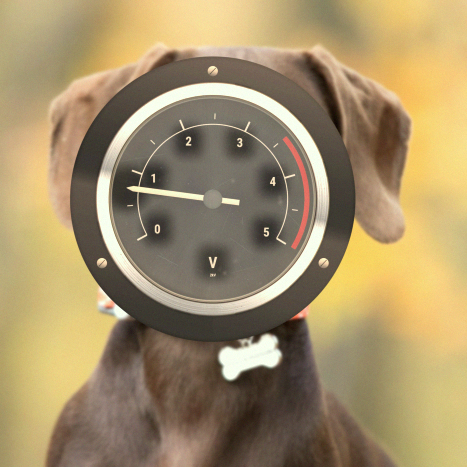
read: 0.75 V
